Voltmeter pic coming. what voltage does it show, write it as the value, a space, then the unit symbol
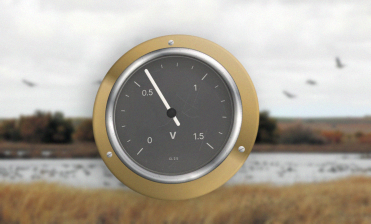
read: 0.6 V
